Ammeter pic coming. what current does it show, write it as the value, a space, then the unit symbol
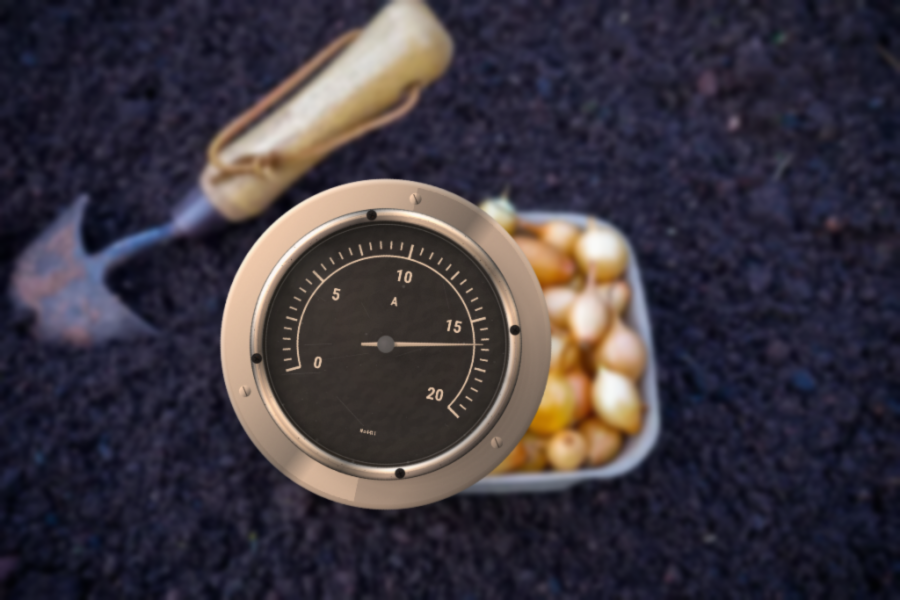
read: 16.25 A
